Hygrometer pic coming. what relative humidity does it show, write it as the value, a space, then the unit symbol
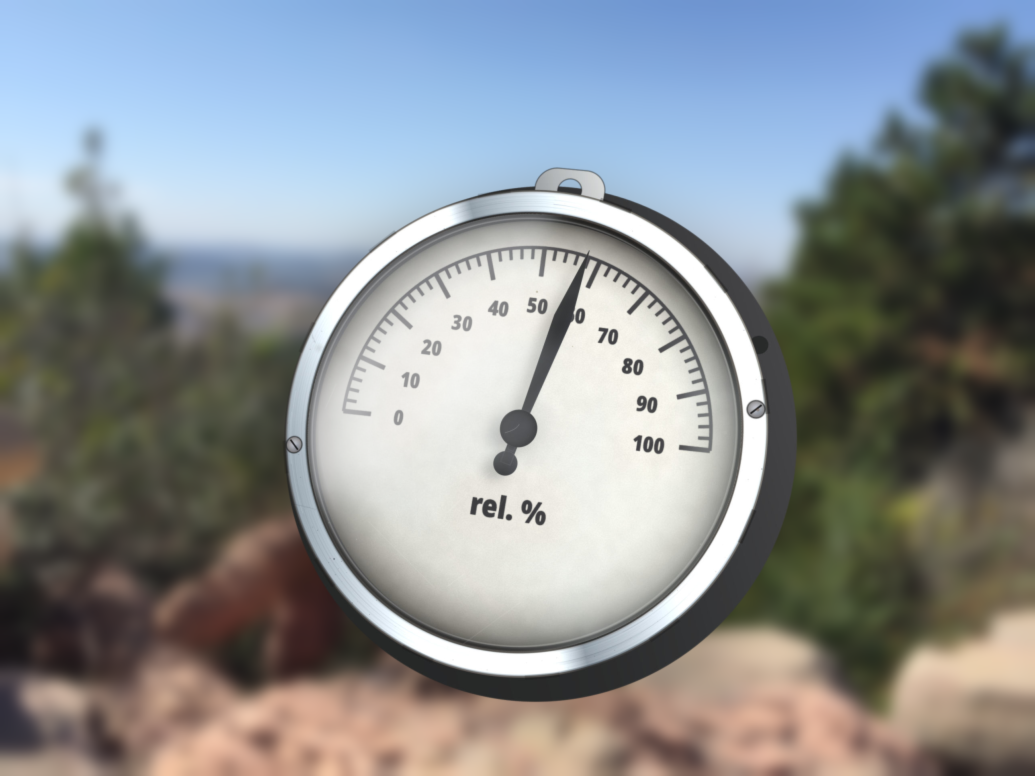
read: 58 %
